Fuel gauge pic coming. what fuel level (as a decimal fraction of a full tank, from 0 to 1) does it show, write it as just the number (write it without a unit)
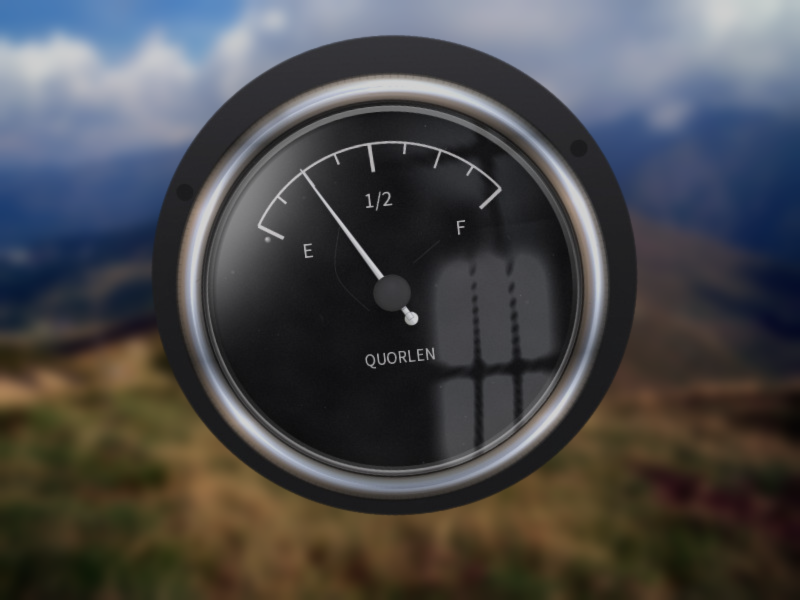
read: 0.25
